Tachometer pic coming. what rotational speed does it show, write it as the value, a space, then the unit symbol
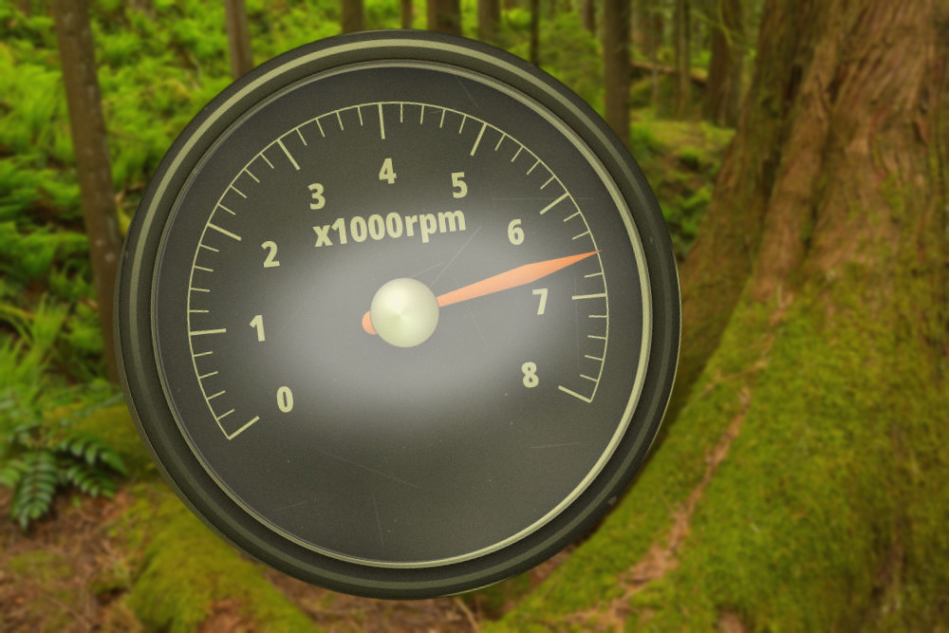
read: 6600 rpm
